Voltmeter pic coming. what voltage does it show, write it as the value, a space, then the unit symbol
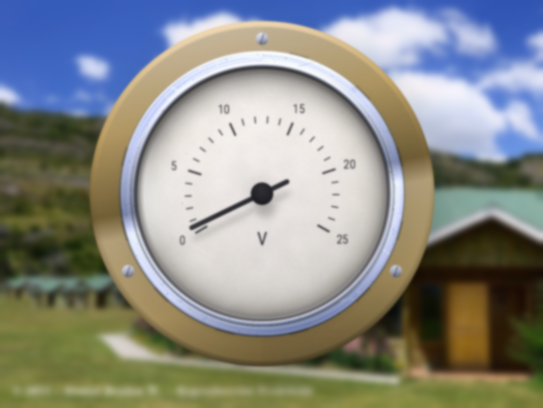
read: 0.5 V
